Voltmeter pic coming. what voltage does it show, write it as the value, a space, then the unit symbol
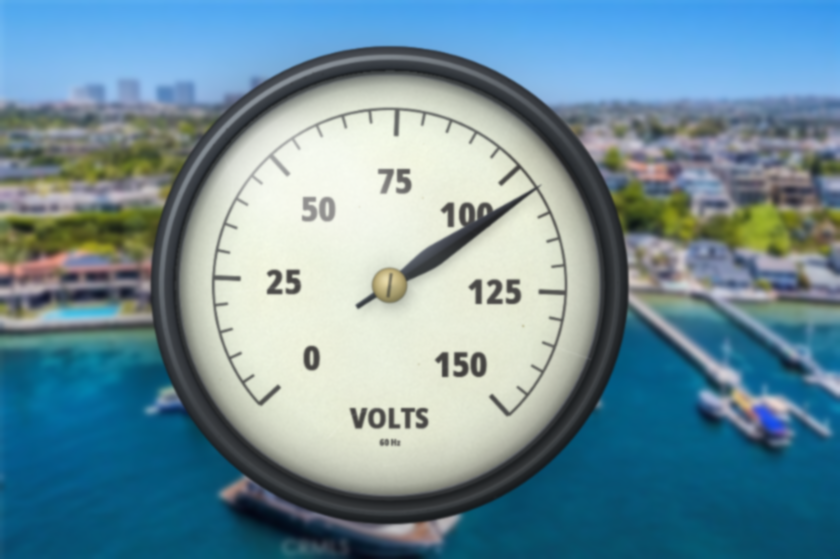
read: 105 V
